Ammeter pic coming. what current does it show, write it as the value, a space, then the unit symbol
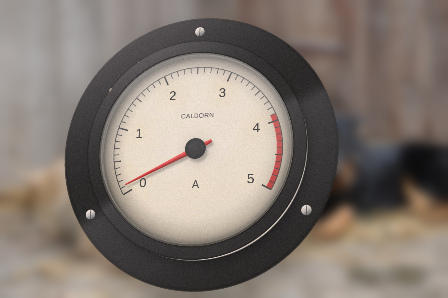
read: 0.1 A
